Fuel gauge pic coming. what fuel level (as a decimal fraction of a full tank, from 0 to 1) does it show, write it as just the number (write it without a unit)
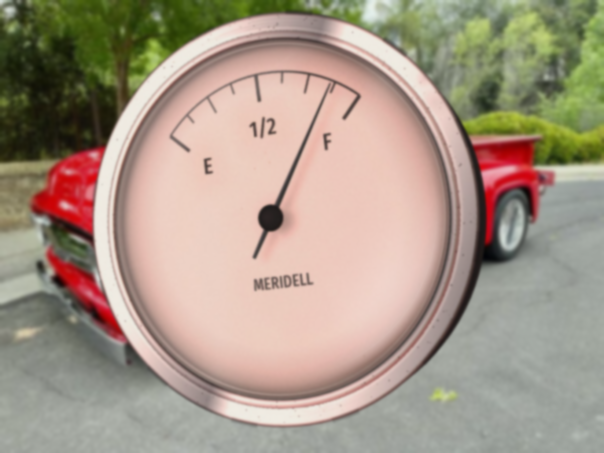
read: 0.875
